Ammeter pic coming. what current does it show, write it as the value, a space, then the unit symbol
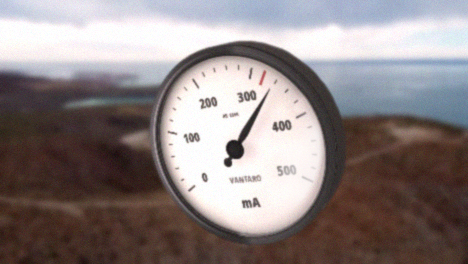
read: 340 mA
